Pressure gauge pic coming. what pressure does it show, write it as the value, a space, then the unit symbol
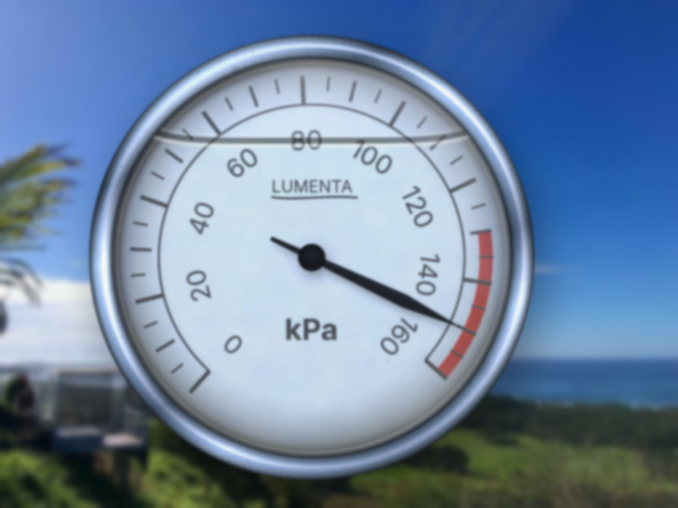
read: 150 kPa
